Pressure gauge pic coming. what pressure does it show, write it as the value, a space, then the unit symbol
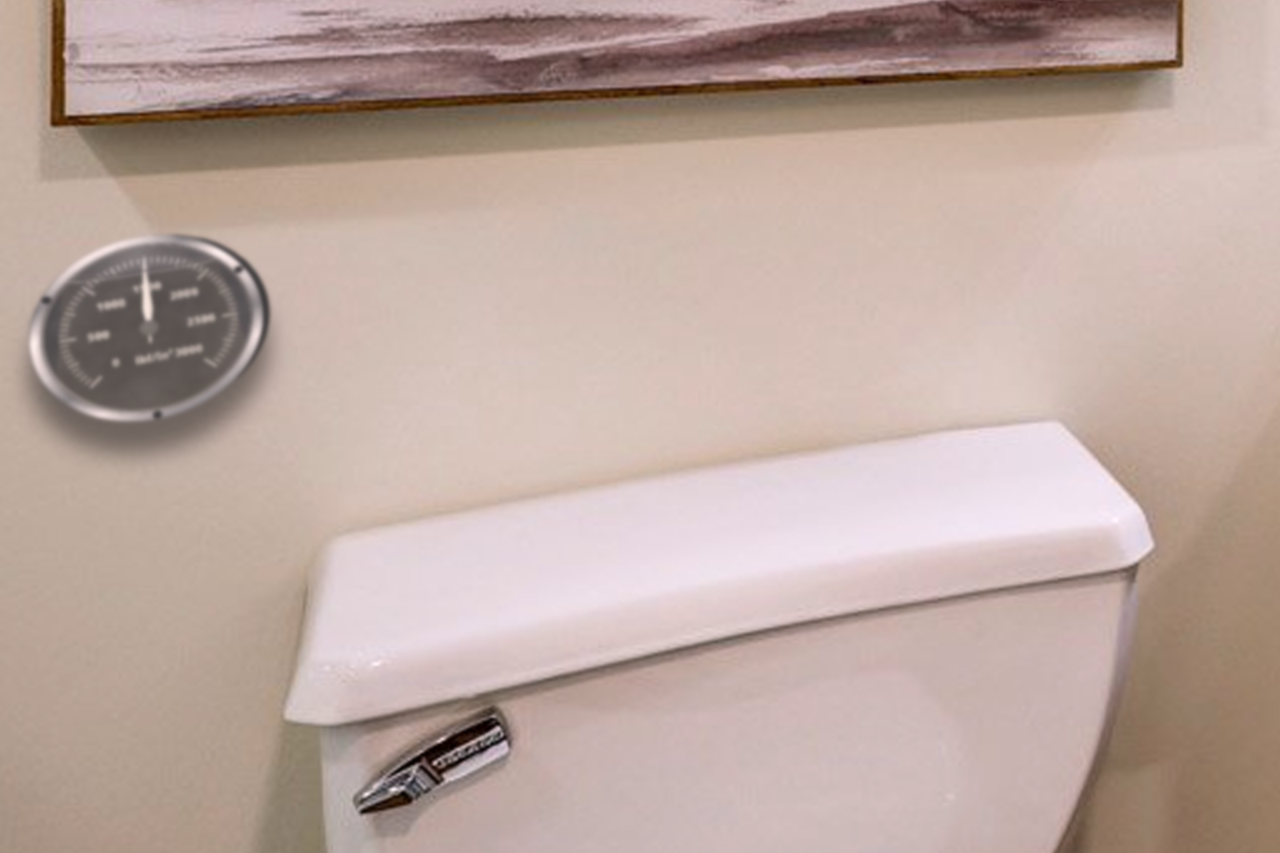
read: 1500 psi
